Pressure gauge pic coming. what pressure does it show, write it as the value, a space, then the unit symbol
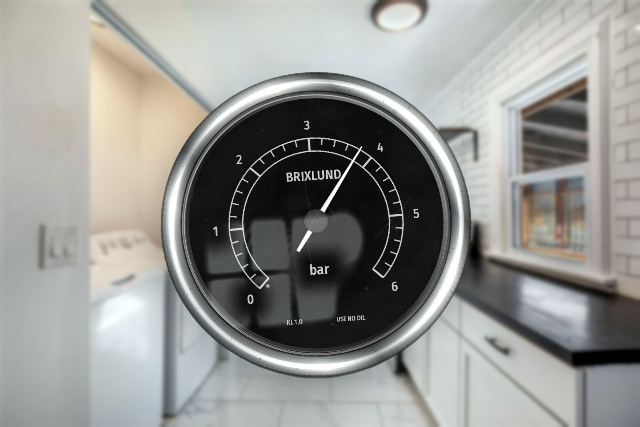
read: 3.8 bar
